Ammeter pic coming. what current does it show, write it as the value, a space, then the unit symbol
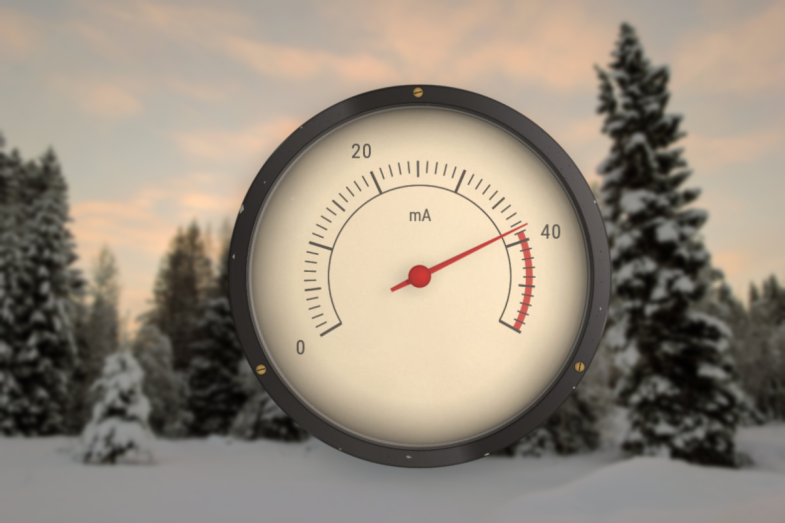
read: 38.5 mA
